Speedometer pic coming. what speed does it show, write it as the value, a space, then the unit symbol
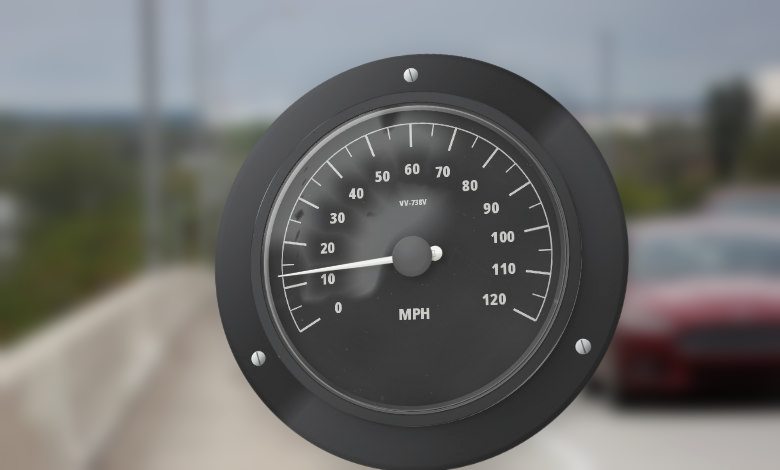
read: 12.5 mph
